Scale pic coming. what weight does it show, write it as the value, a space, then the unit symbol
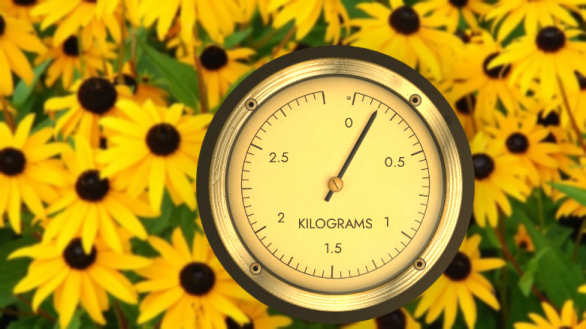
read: 0.15 kg
